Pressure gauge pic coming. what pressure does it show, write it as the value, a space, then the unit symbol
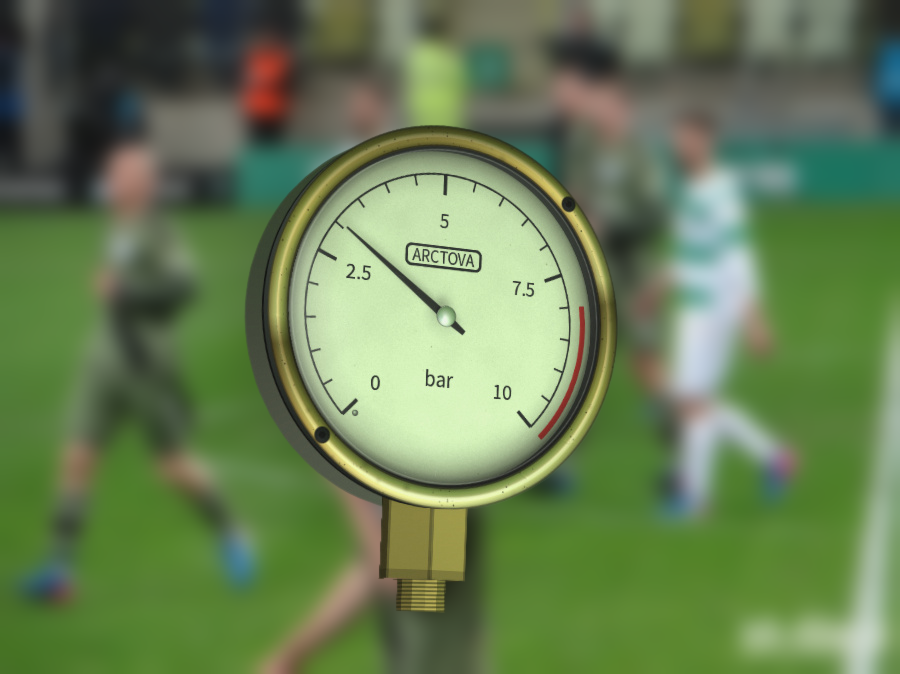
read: 3 bar
